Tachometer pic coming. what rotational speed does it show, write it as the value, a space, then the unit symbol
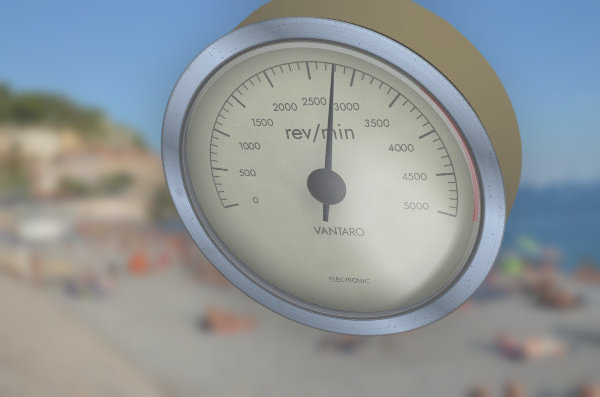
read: 2800 rpm
